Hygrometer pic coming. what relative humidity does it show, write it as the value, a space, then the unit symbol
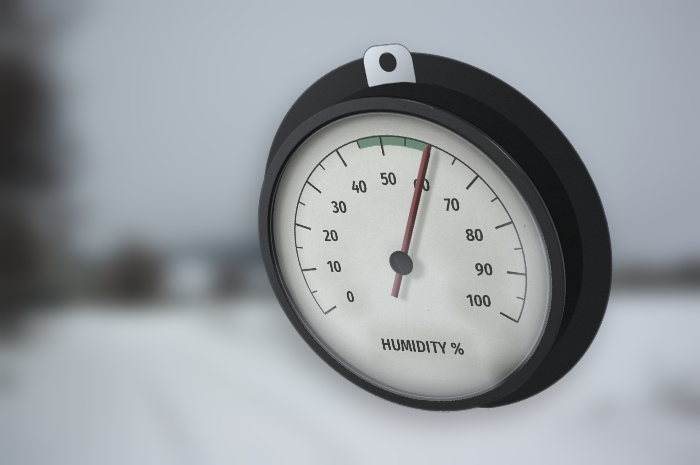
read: 60 %
